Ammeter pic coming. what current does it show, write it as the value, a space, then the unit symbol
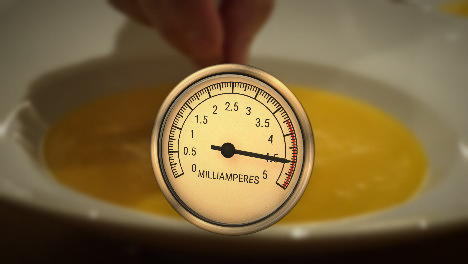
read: 4.5 mA
